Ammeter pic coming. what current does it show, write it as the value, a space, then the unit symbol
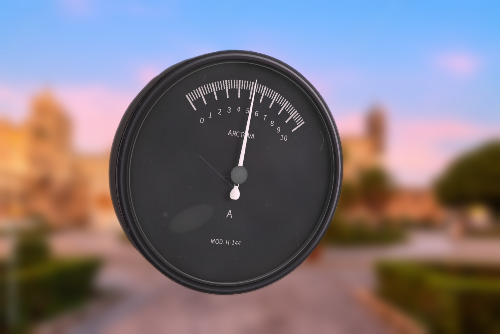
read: 5 A
